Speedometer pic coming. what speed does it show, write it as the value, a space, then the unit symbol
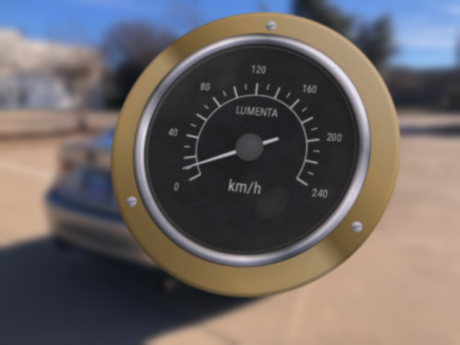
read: 10 km/h
